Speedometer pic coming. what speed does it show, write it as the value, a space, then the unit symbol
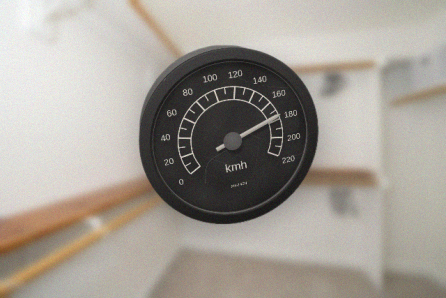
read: 175 km/h
